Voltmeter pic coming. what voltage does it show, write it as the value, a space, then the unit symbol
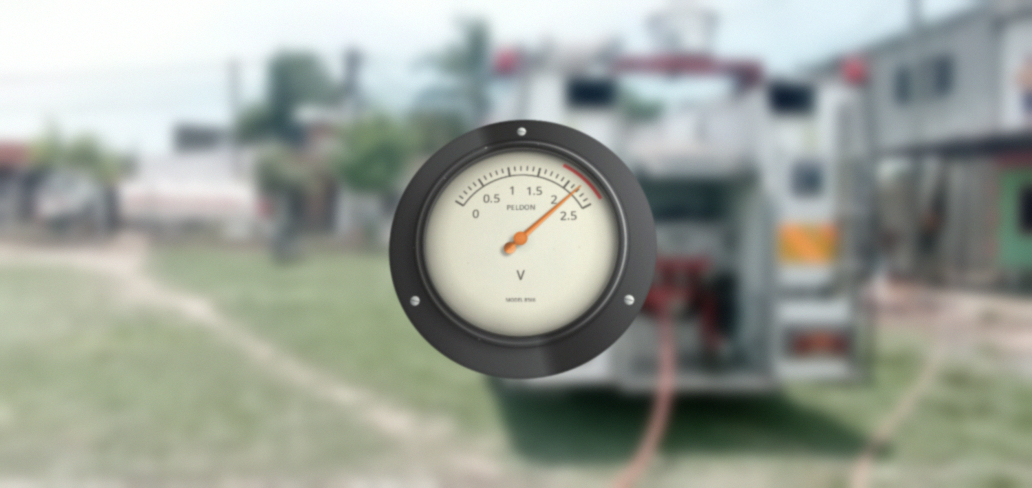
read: 2.2 V
